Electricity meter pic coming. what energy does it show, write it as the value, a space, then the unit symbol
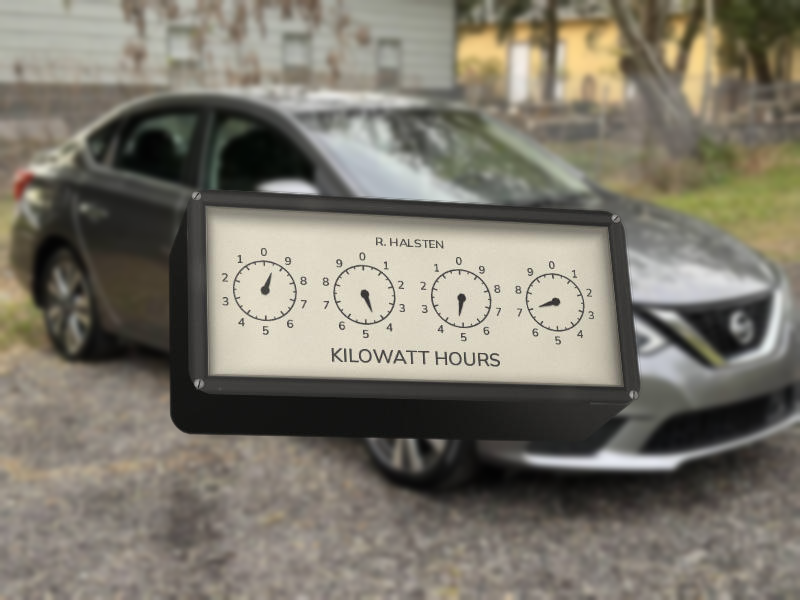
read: 9447 kWh
